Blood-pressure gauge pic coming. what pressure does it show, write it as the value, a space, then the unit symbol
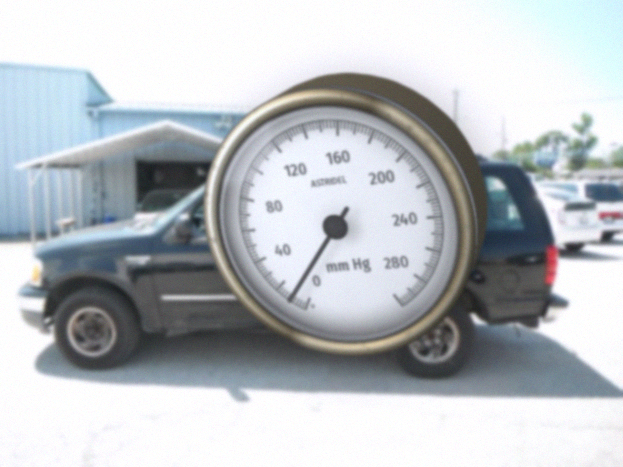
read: 10 mmHg
